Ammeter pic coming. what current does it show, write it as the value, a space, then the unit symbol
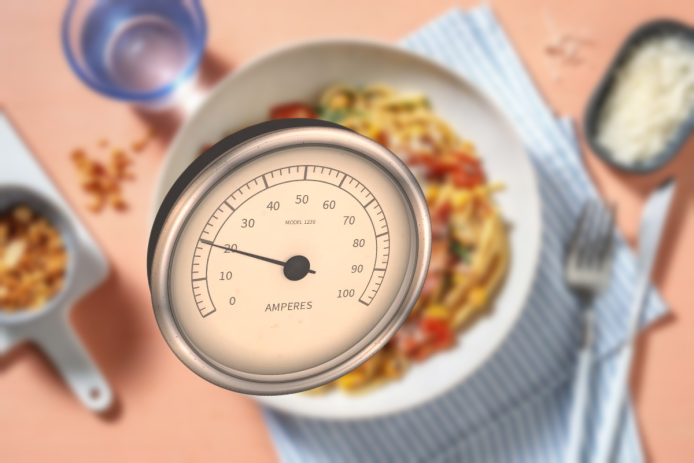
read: 20 A
